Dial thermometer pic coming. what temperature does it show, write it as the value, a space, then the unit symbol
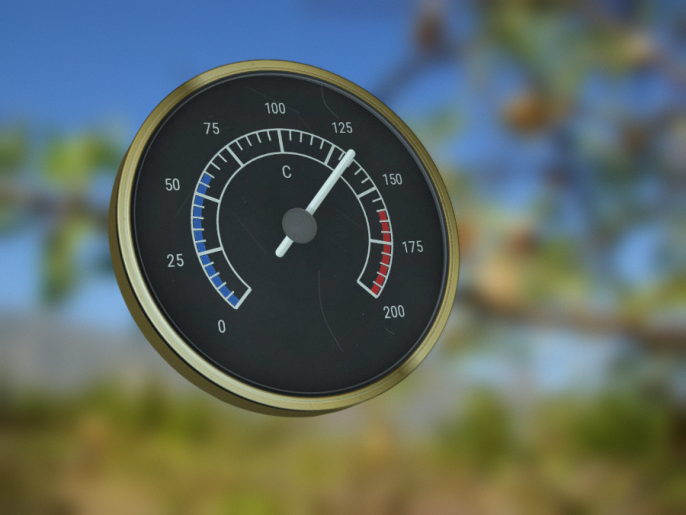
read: 132.5 °C
